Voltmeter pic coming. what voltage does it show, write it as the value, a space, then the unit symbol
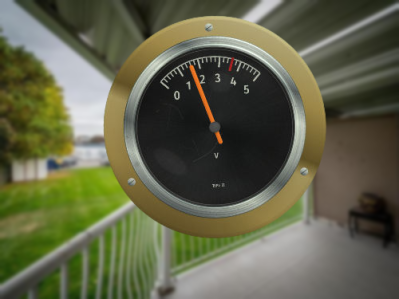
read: 1.6 V
